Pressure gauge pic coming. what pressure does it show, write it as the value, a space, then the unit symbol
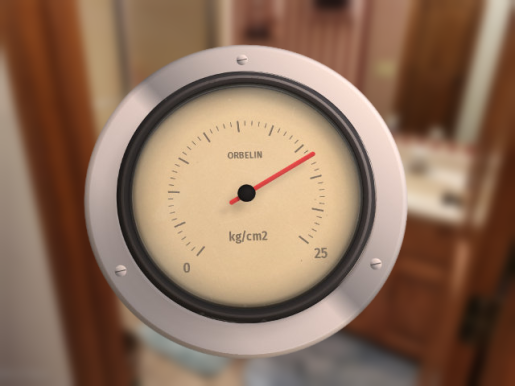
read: 18.5 kg/cm²
